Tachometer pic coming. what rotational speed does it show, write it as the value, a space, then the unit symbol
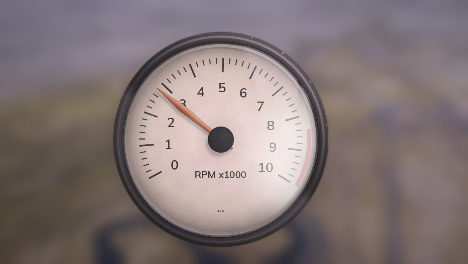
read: 2800 rpm
